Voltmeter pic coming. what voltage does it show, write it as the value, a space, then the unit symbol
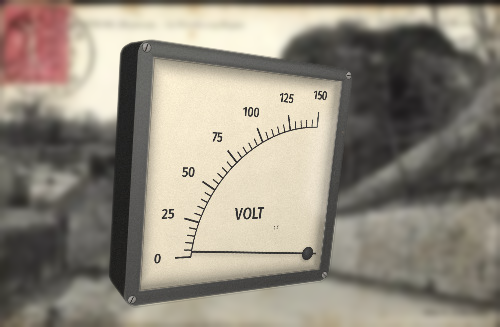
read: 5 V
